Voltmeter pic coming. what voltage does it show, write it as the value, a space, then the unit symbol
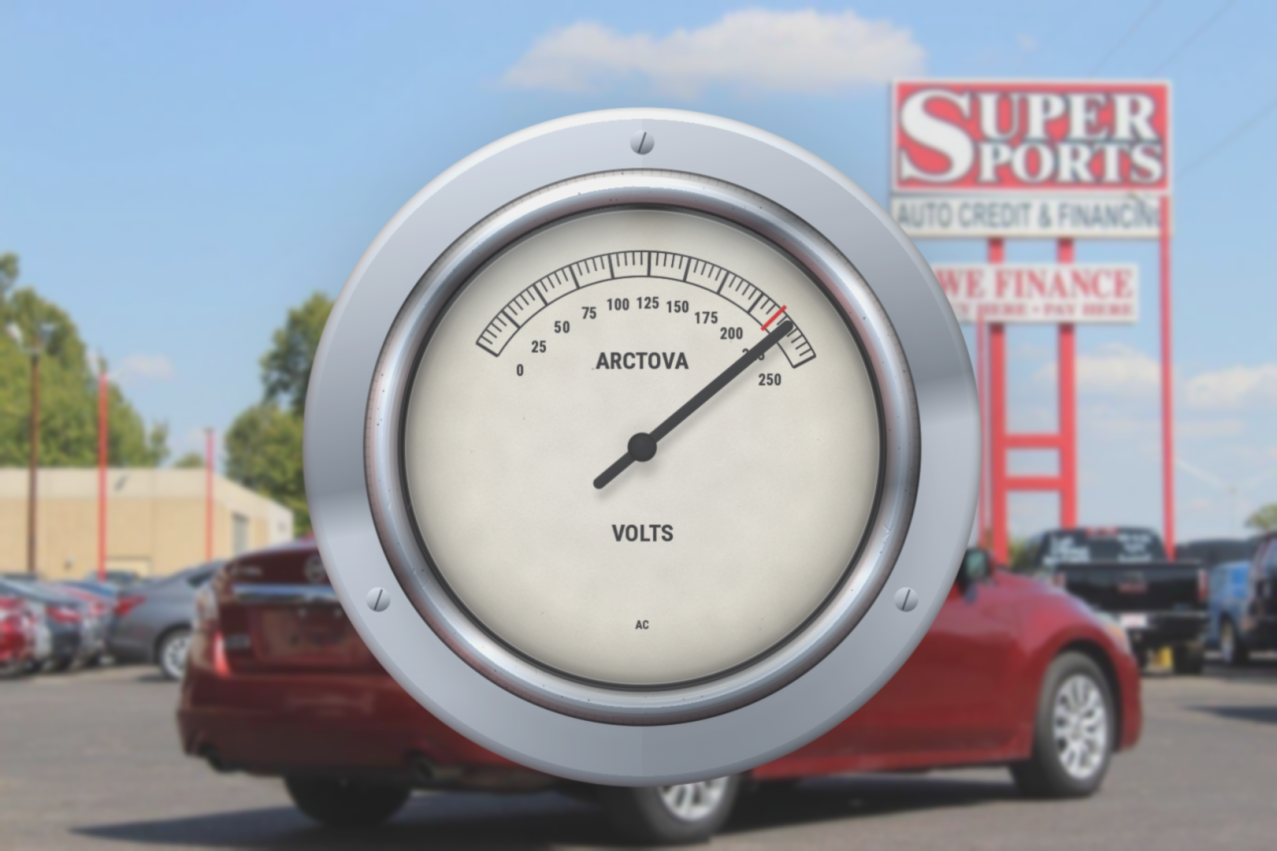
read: 225 V
